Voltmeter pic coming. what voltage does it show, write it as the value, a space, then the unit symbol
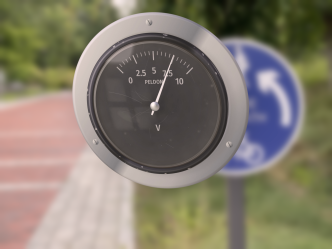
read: 7.5 V
